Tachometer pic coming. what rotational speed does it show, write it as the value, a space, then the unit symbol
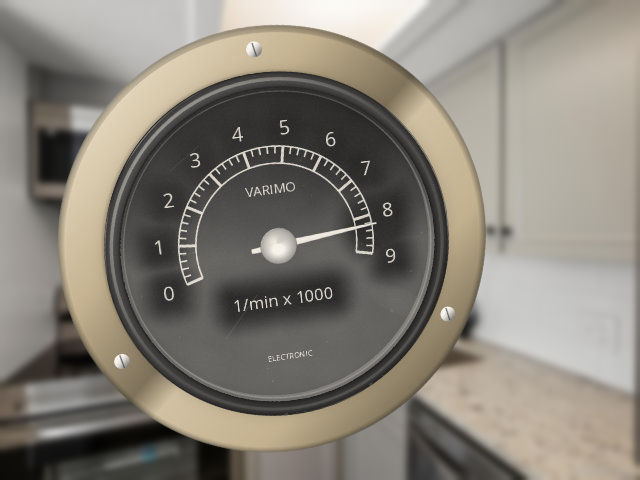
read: 8200 rpm
